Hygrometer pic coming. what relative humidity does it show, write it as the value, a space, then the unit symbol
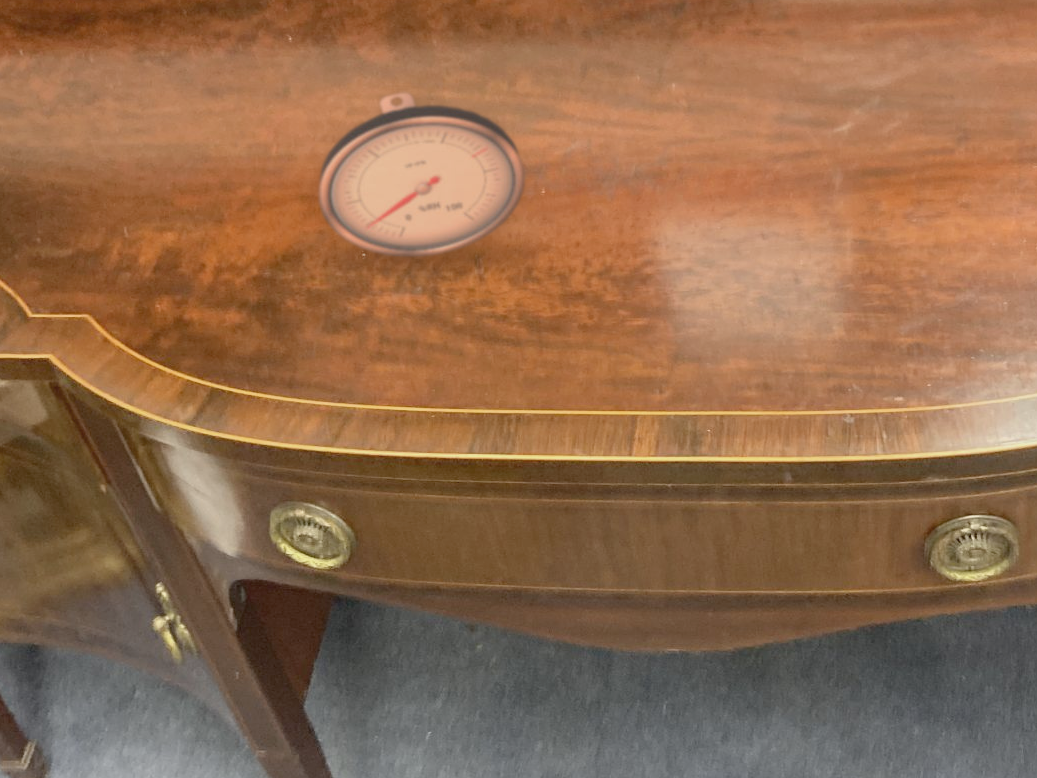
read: 10 %
